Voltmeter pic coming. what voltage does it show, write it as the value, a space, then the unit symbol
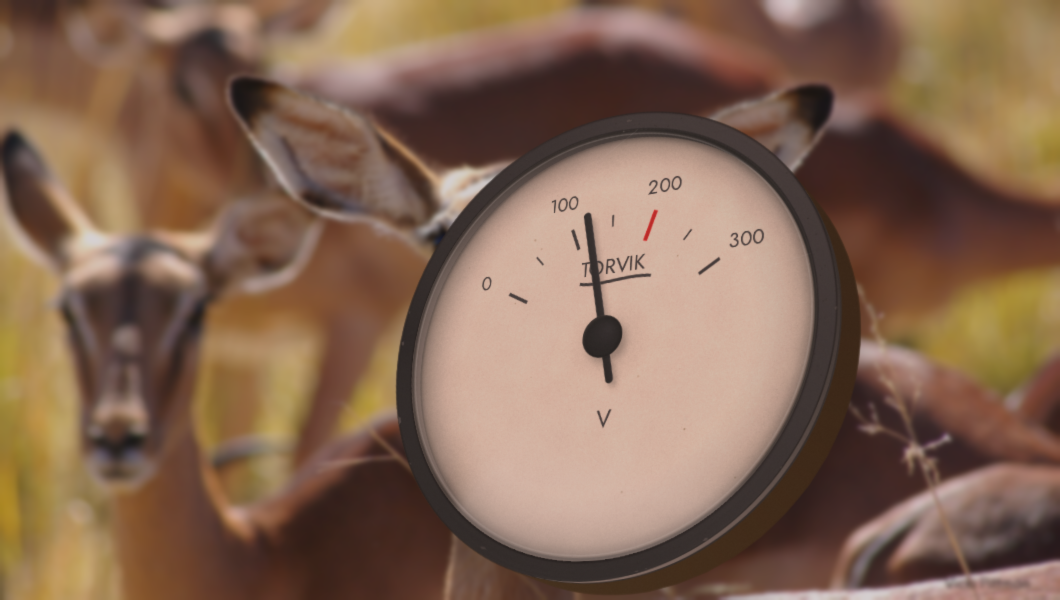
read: 125 V
